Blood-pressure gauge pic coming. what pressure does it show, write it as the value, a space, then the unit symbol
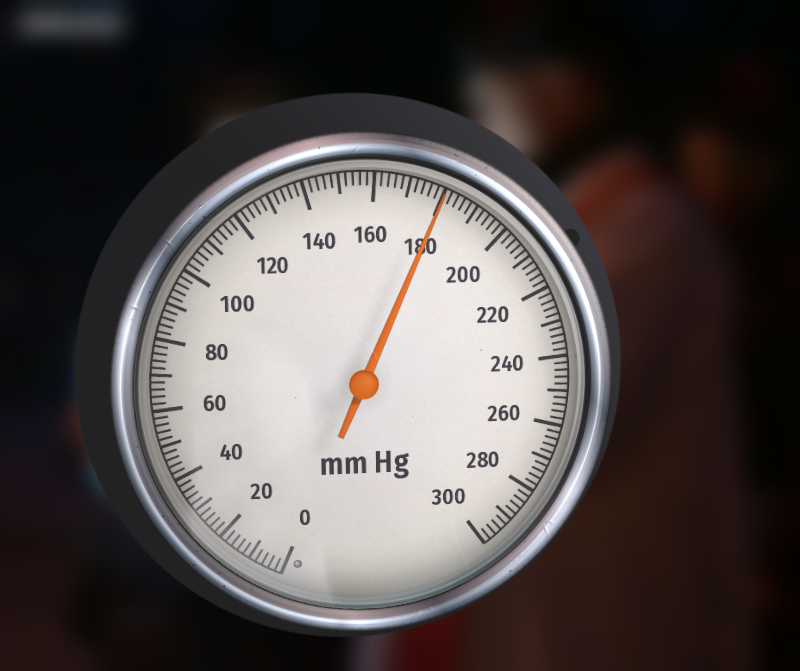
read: 180 mmHg
